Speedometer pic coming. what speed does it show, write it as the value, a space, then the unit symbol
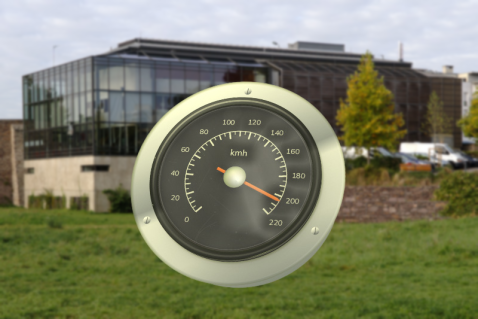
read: 205 km/h
